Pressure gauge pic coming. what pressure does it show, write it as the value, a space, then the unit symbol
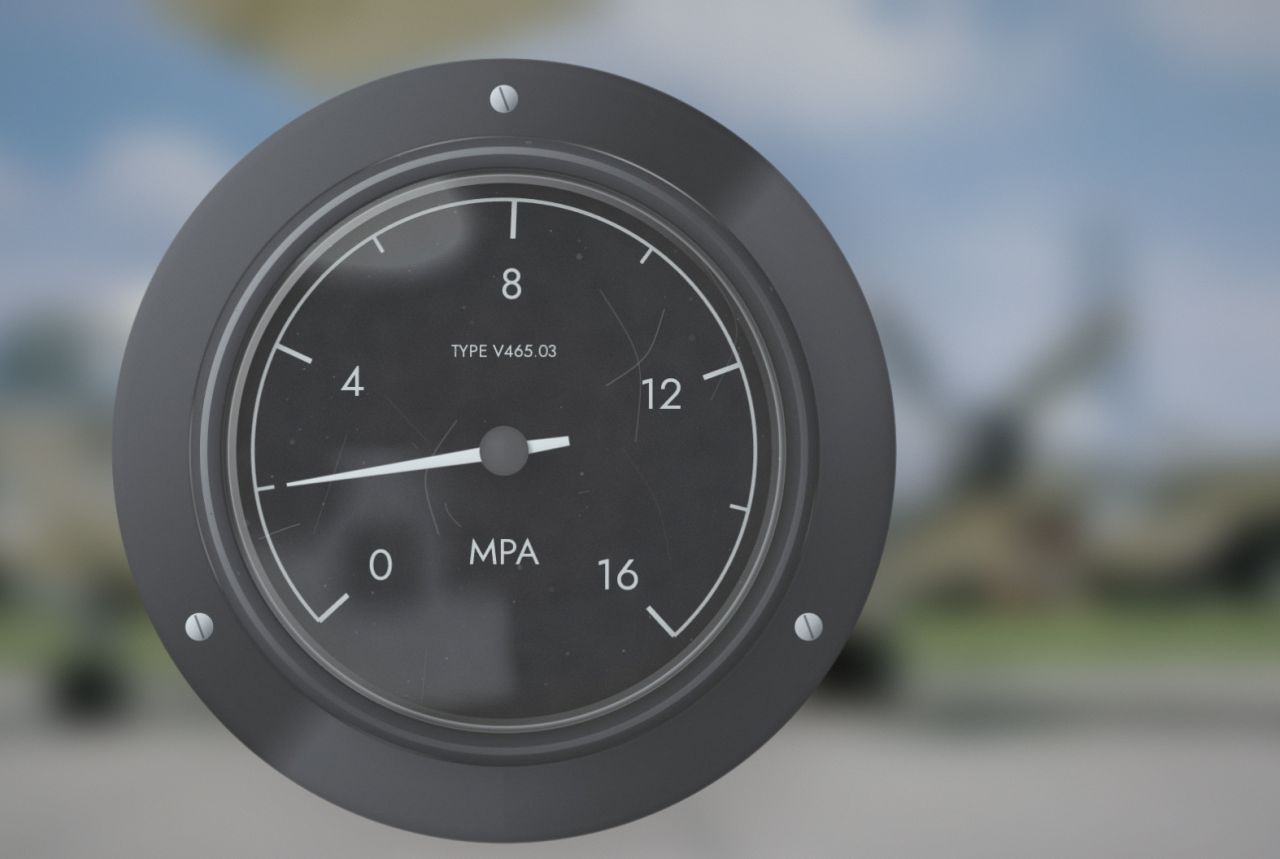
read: 2 MPa
